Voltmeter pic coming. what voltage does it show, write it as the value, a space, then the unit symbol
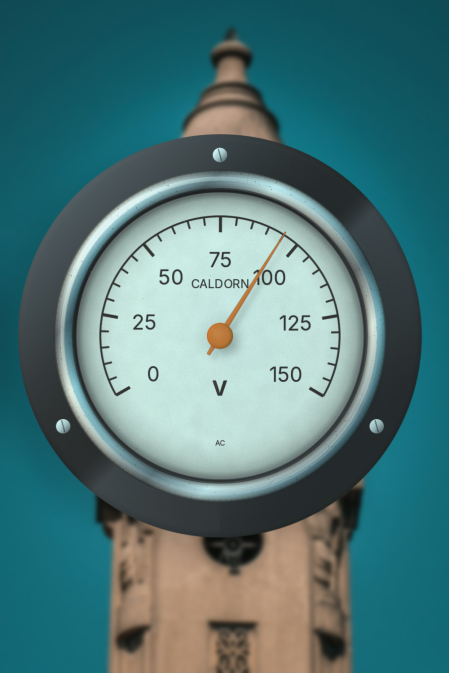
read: 95 V
